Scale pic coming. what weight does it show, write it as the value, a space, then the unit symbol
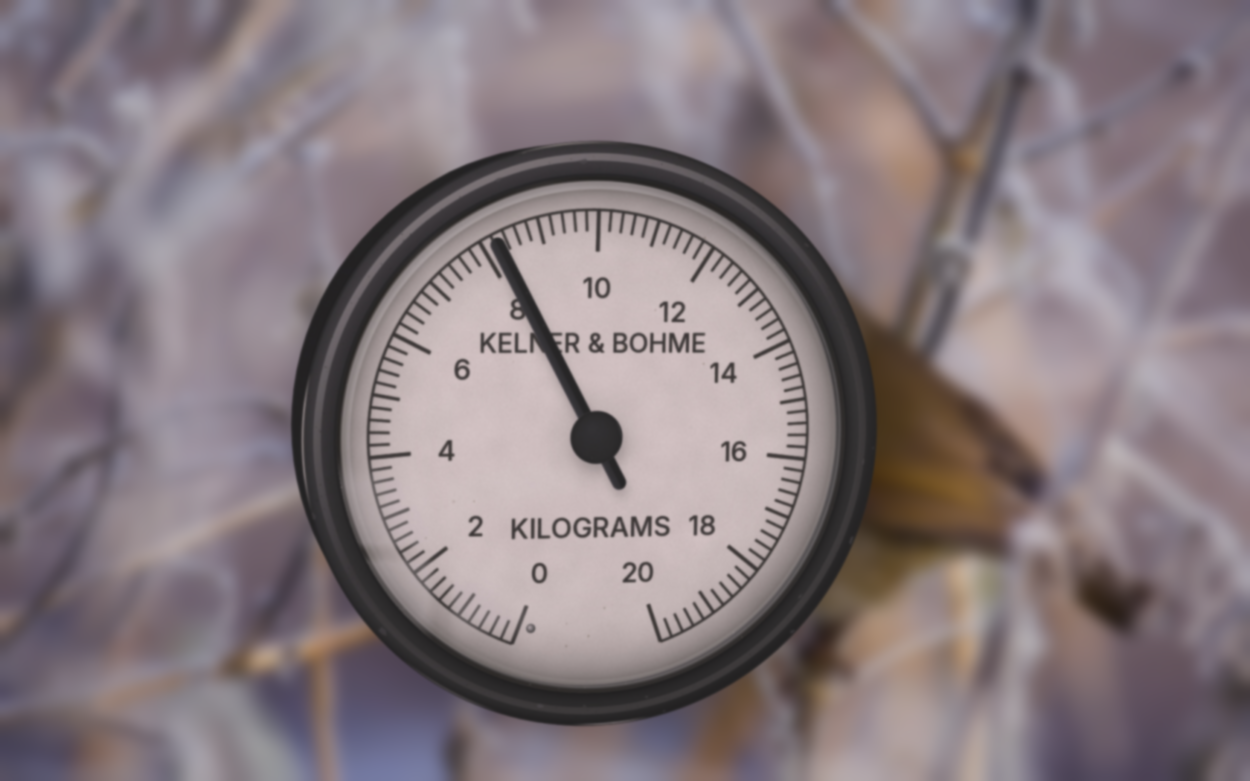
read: 8.2 kg
